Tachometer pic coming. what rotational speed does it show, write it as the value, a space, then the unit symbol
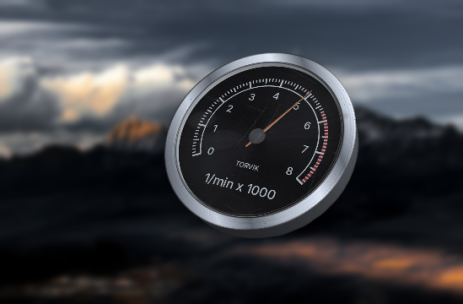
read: 5000 rpm
